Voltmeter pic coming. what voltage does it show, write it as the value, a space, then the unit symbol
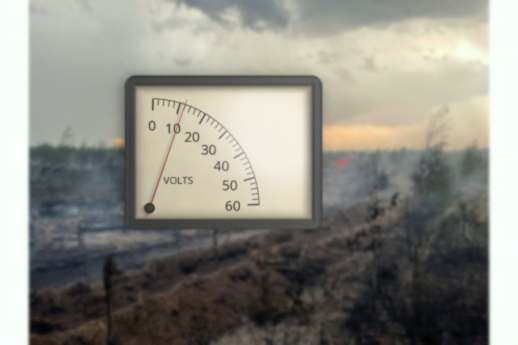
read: 12 V
